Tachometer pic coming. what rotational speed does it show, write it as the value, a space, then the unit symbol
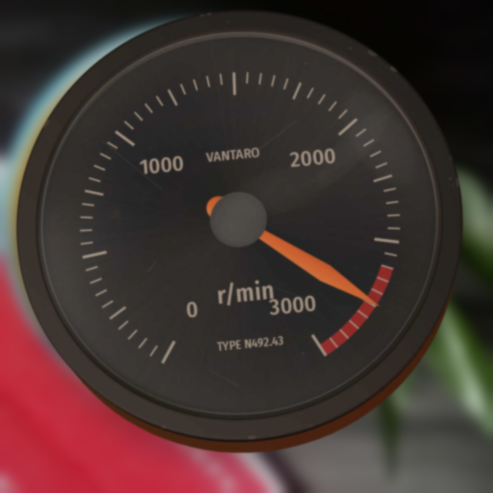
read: 2750 rpm
